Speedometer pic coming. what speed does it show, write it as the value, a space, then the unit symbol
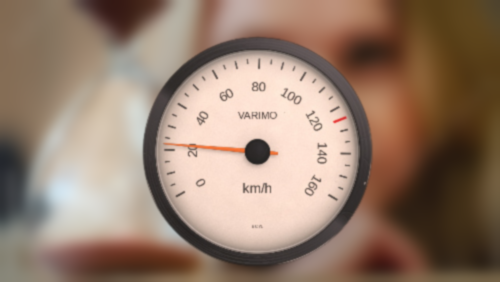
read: 22.5 km/h
